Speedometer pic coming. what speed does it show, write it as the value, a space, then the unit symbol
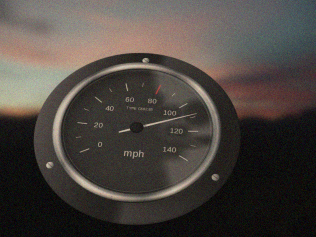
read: 110 mph
